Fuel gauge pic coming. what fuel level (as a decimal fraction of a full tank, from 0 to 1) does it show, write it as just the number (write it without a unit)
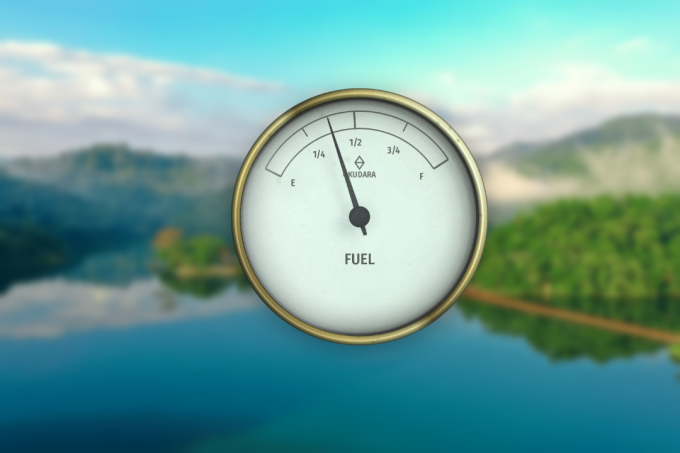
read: 0.375
